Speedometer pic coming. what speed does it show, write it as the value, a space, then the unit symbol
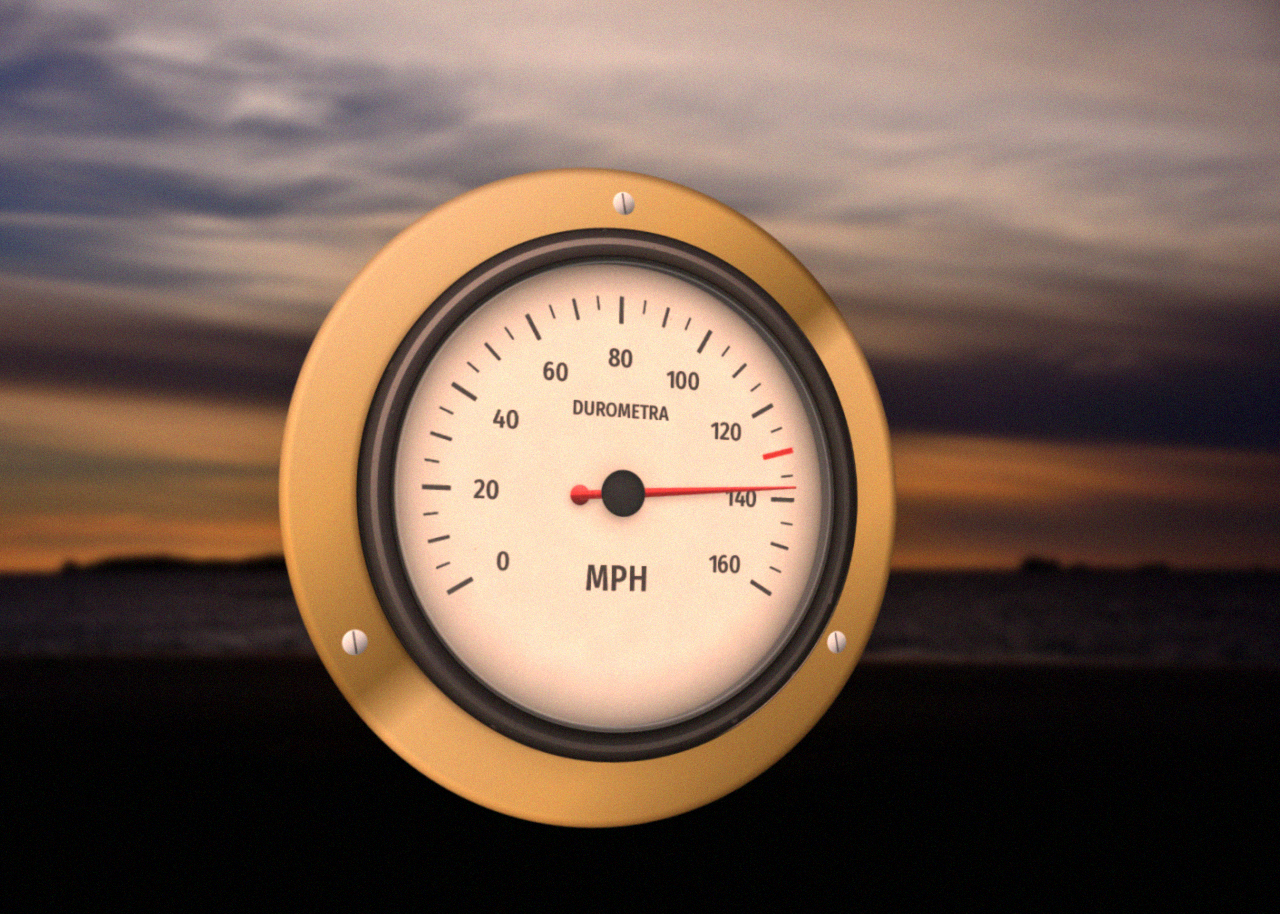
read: 137.5 mph
